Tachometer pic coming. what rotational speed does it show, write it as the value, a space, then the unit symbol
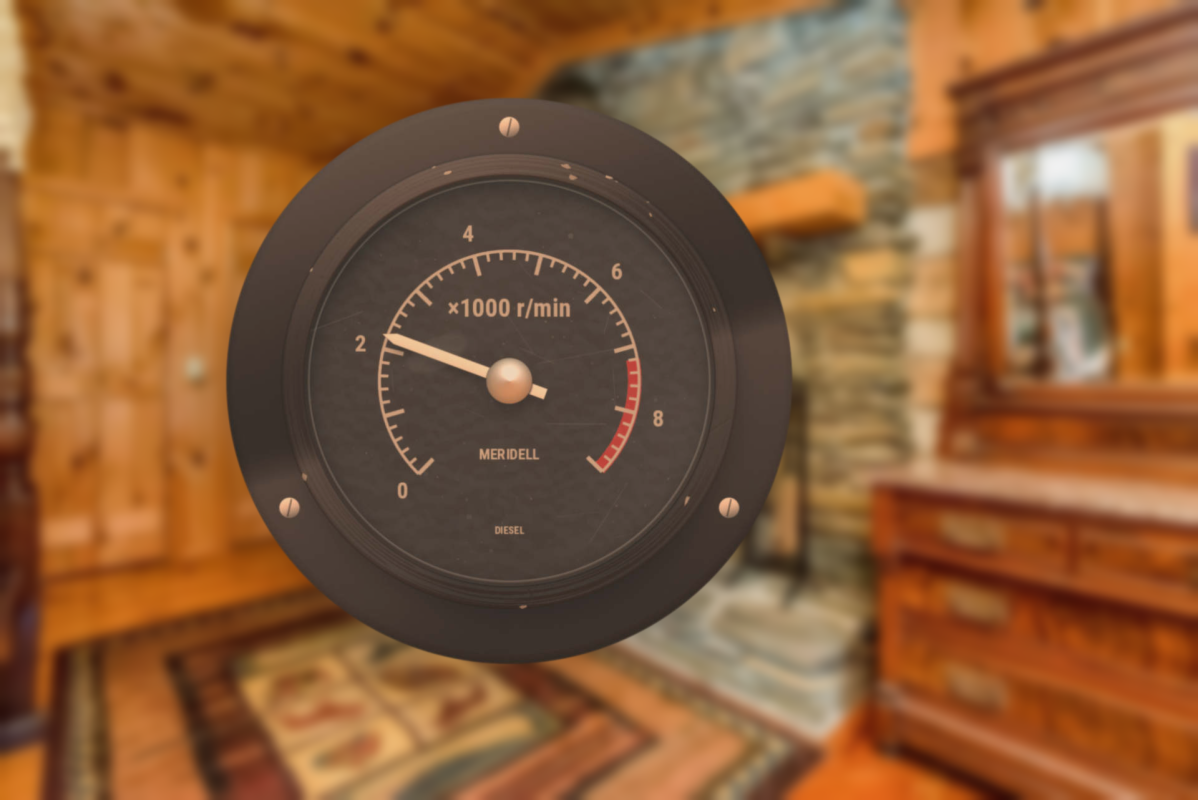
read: 2200 rpm
